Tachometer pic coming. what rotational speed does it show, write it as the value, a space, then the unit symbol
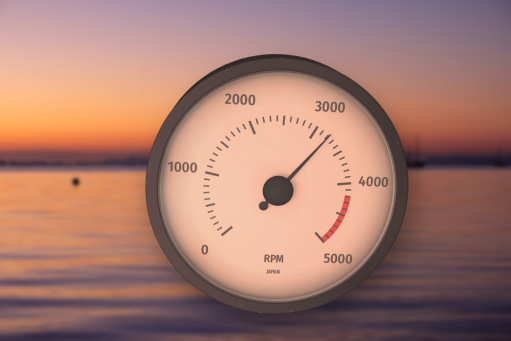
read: 3200 rpm
